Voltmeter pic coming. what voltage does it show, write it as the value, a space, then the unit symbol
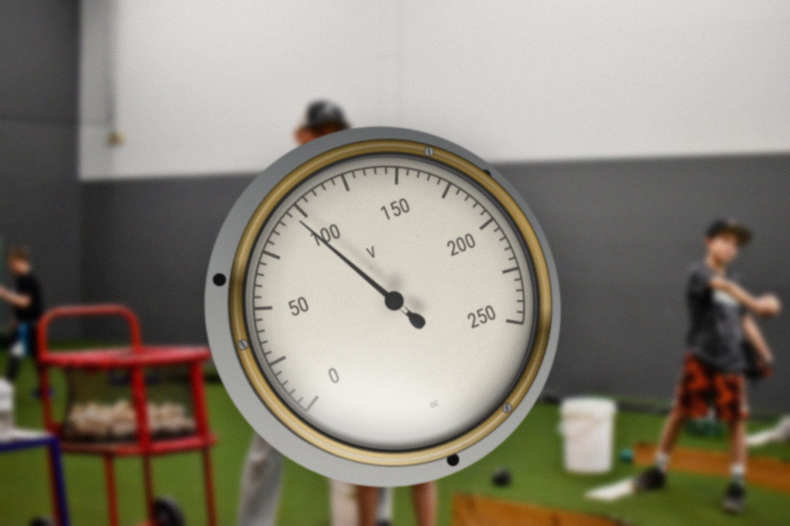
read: 95 V
